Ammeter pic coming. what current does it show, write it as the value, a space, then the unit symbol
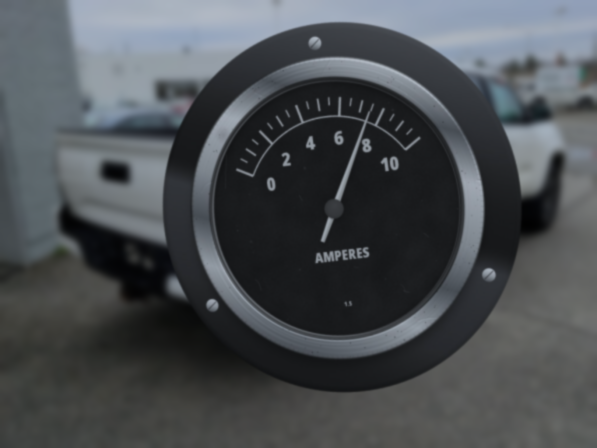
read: 7.5 A
